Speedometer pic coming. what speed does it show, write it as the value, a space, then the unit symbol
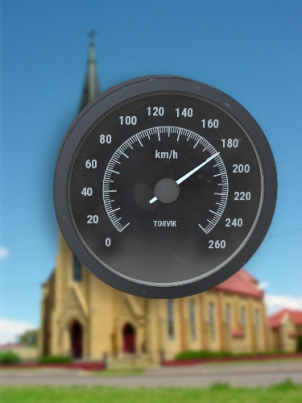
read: 180 km/h
